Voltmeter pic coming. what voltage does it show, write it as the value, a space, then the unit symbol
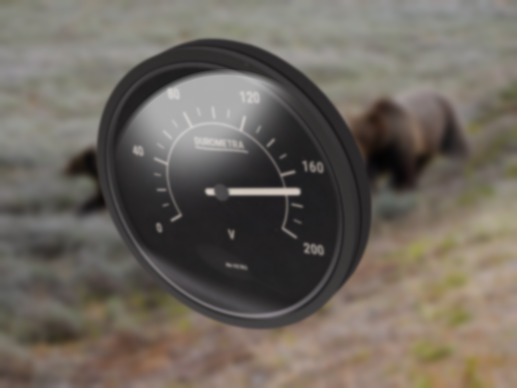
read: 170 V
